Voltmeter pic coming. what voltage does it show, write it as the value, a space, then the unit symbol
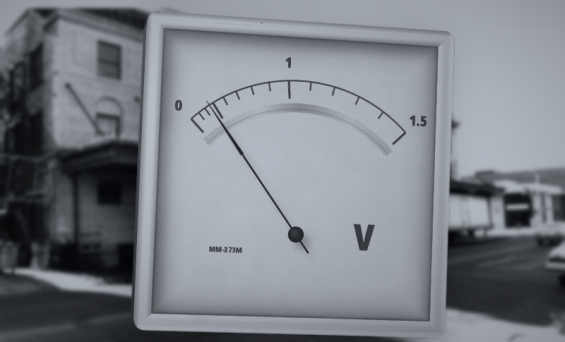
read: 0.45 V
